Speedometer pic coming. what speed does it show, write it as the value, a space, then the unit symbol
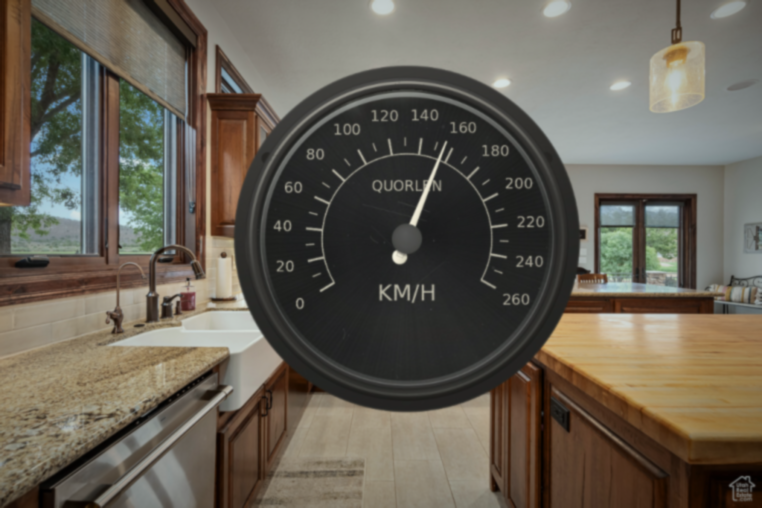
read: 155 km/h
